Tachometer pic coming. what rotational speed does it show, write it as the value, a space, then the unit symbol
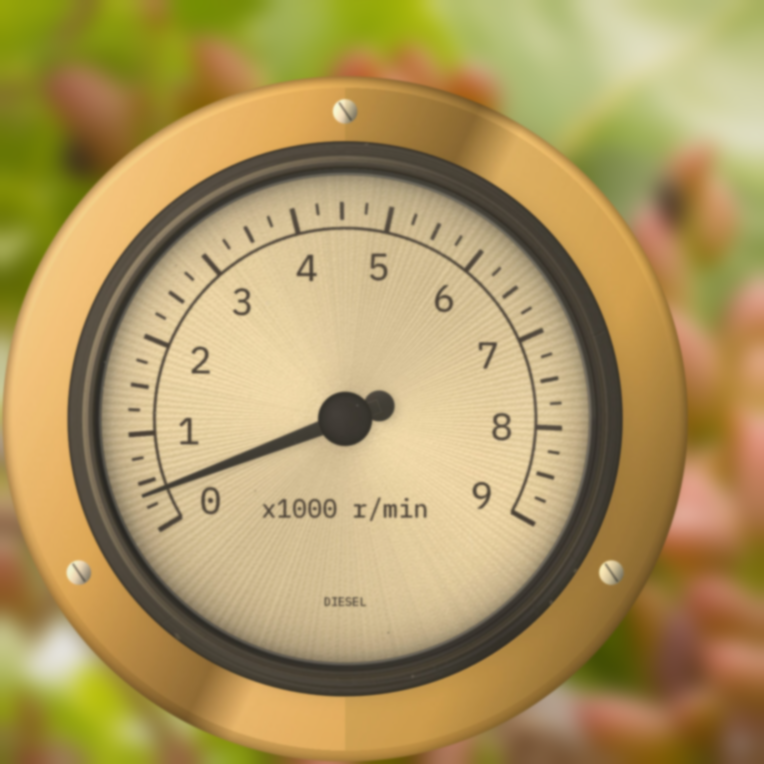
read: 375 rpm
